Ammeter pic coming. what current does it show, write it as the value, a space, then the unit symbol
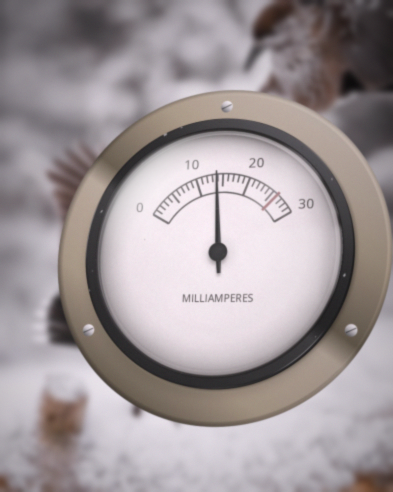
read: 14 mA
